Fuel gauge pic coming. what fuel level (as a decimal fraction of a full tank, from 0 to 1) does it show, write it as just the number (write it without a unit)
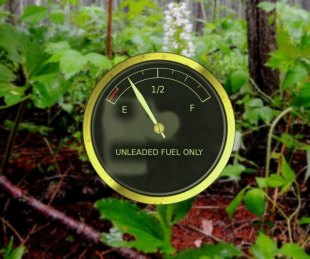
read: 0.25
